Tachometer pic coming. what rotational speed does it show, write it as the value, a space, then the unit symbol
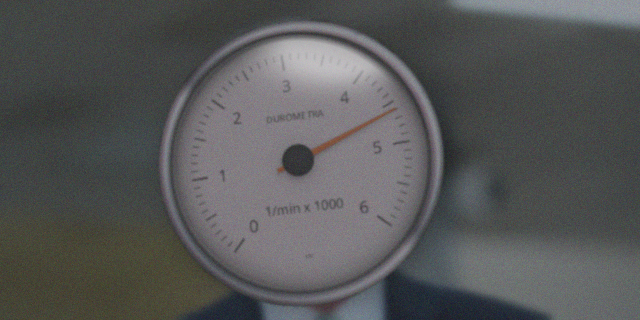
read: 4600 rpm
